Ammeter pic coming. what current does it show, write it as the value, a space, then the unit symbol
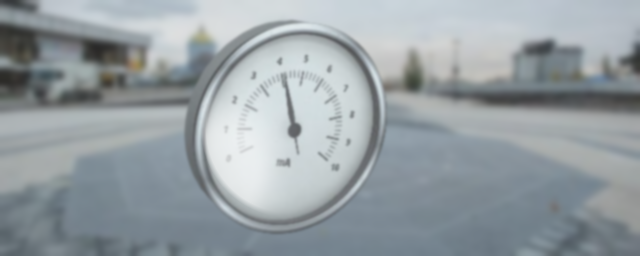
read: 4 mA
